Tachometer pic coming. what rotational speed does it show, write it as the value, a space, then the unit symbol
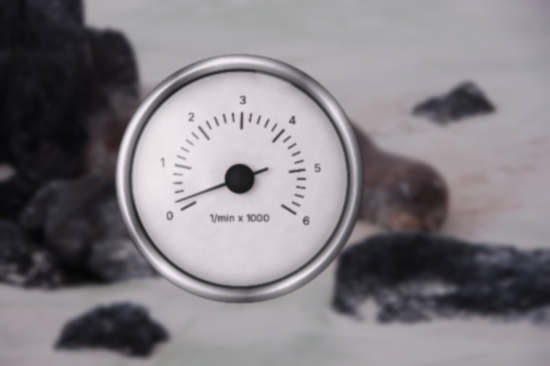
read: 200 rpm
